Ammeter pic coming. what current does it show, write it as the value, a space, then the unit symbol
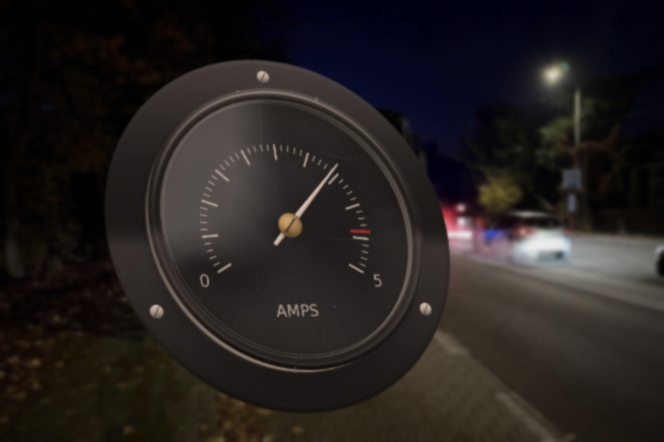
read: 3.4 A
